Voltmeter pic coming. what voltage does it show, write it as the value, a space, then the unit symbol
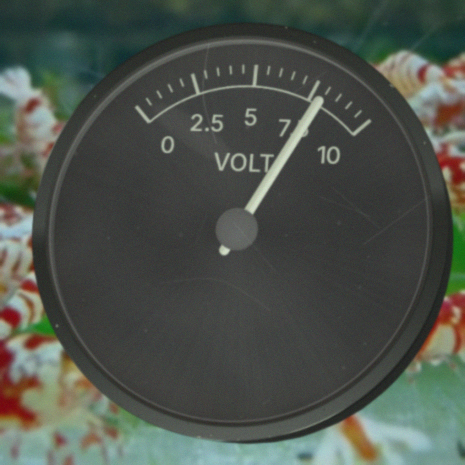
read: 8 V
